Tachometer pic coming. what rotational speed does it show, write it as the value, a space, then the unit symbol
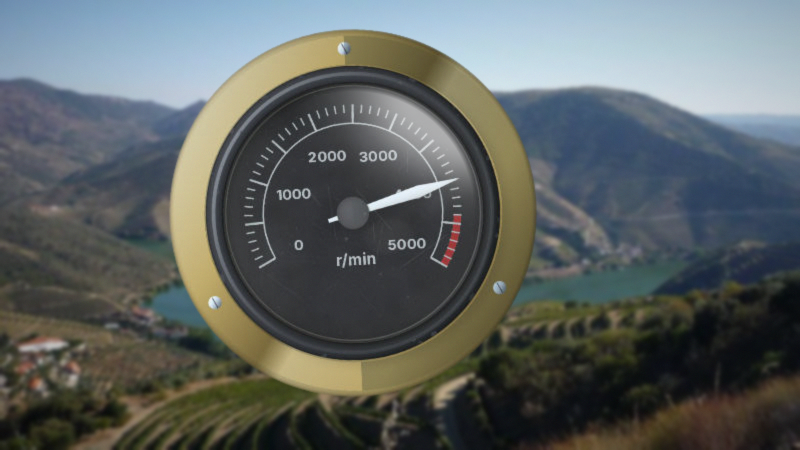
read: 4000 rpm
